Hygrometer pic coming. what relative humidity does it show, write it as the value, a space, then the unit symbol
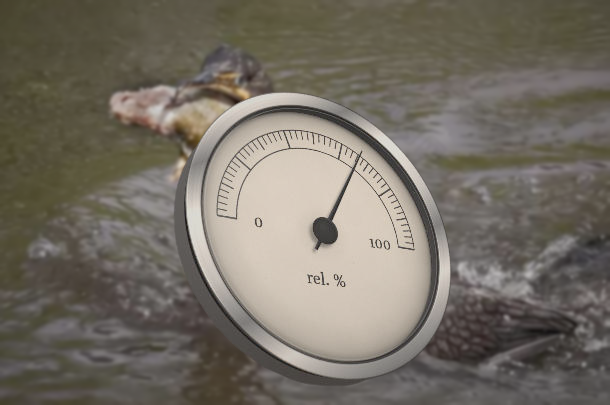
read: 66 %
